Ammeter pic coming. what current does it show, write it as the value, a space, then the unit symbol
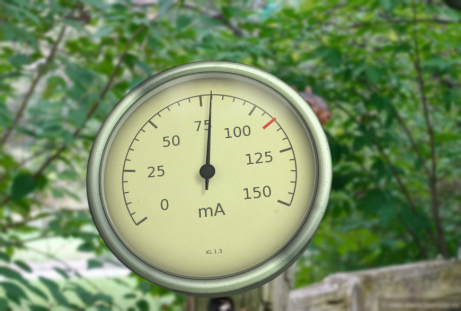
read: 80 mA
